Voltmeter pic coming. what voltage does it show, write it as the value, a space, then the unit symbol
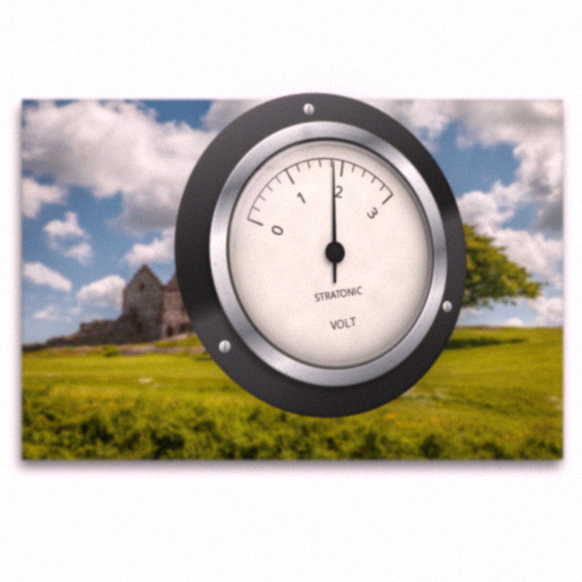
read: 1.8 V
